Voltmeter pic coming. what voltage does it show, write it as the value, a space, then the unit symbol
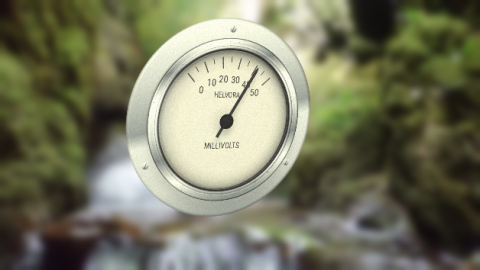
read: 40 mV
